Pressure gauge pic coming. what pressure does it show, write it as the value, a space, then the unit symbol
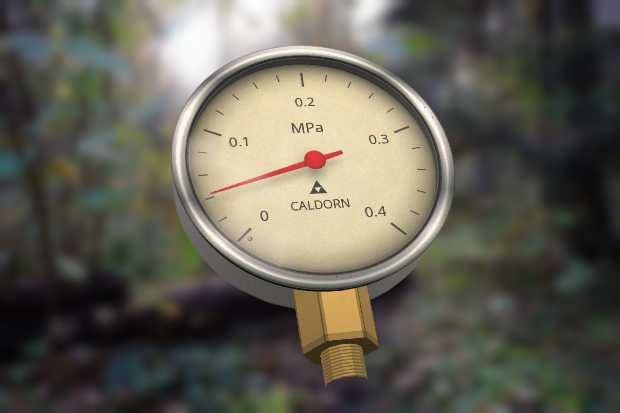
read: 0.04 MPa
